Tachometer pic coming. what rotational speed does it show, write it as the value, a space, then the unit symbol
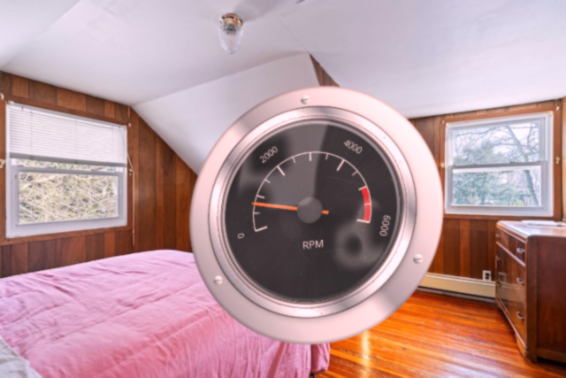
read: 750 rpm
